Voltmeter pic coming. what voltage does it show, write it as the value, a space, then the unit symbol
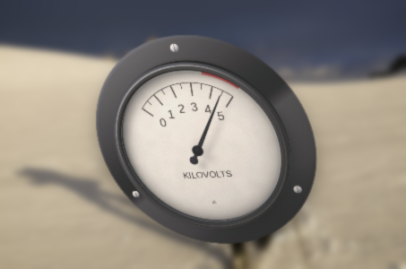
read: 4.5 kV
